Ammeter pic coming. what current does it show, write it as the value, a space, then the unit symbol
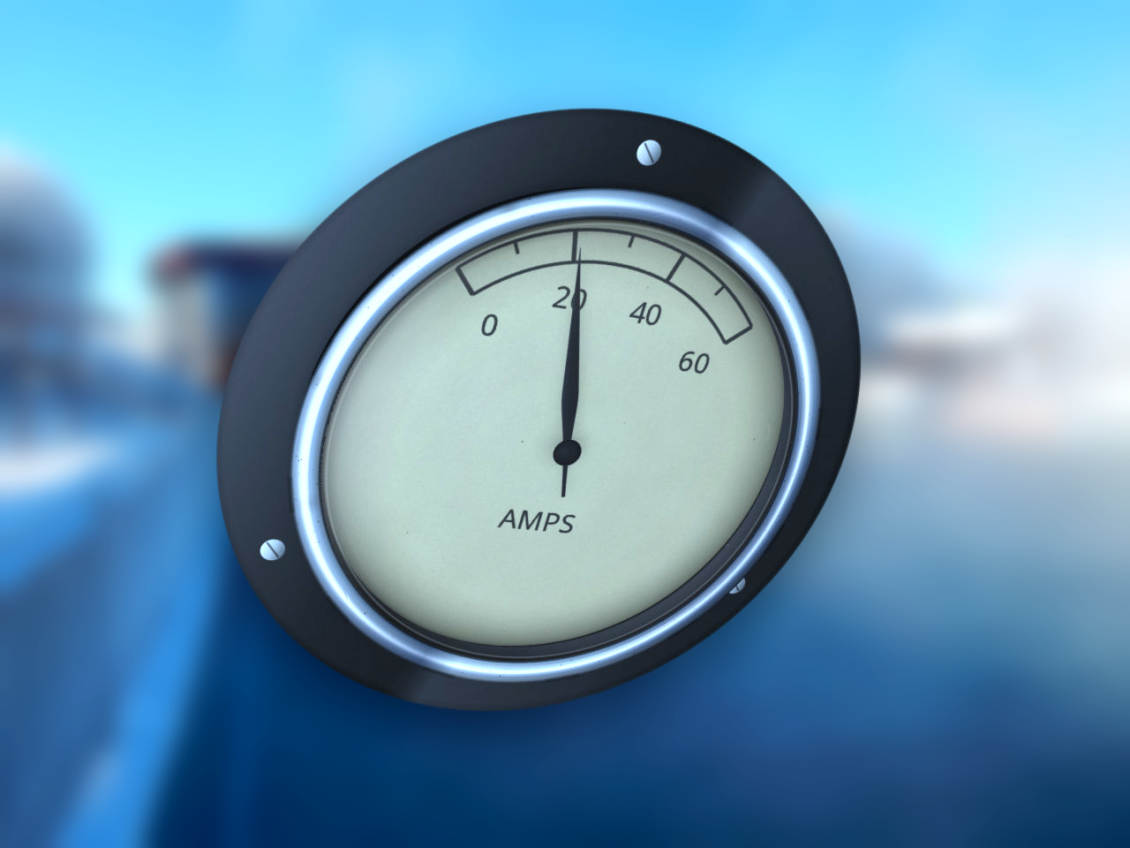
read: 20 A
